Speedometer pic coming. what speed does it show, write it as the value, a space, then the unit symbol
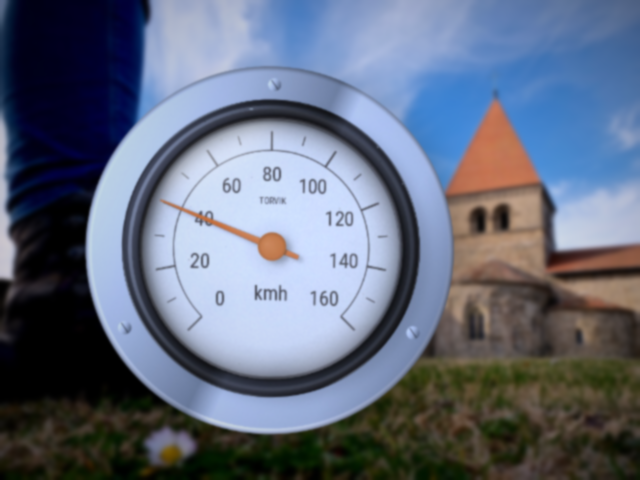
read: 40 km/h
